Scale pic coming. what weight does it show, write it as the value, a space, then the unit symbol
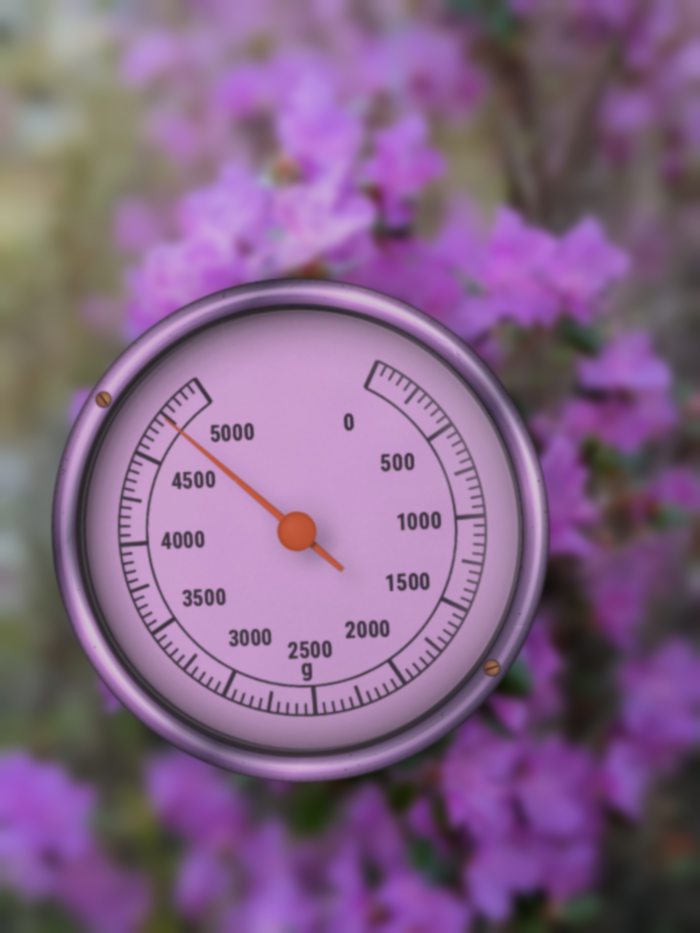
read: 4750 g
